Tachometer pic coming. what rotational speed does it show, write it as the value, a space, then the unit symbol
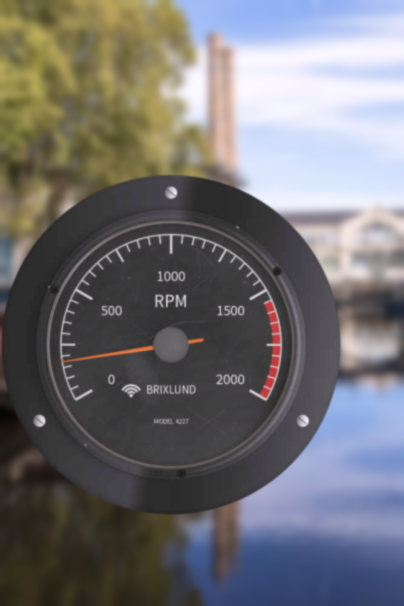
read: 175 rpm
